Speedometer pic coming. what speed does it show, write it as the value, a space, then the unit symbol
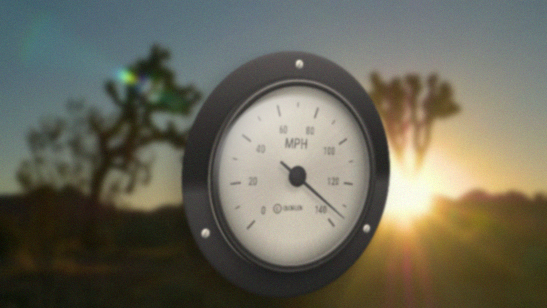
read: 135 mph
